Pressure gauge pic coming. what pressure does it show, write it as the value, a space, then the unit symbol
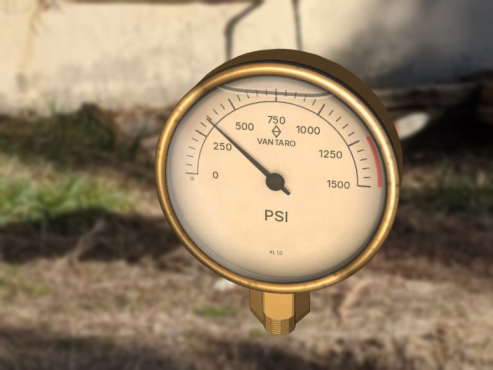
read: 350 psi
